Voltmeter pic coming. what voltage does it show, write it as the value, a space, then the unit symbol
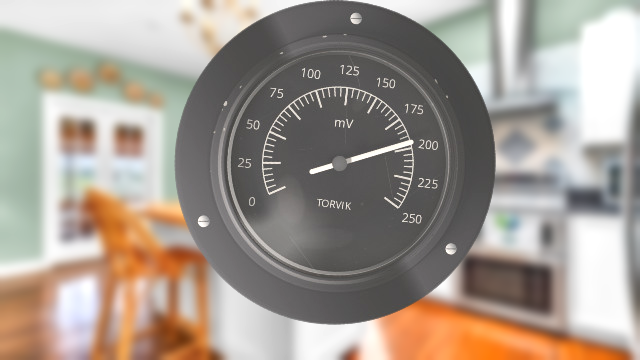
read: 195 mV
